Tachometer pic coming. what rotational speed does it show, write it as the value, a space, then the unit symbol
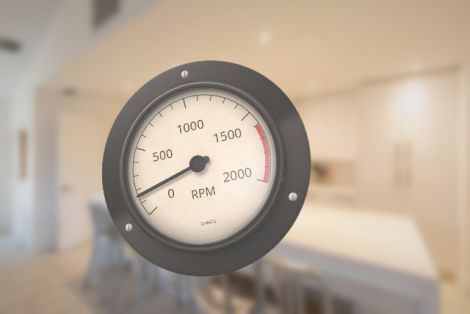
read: 150 rpm
